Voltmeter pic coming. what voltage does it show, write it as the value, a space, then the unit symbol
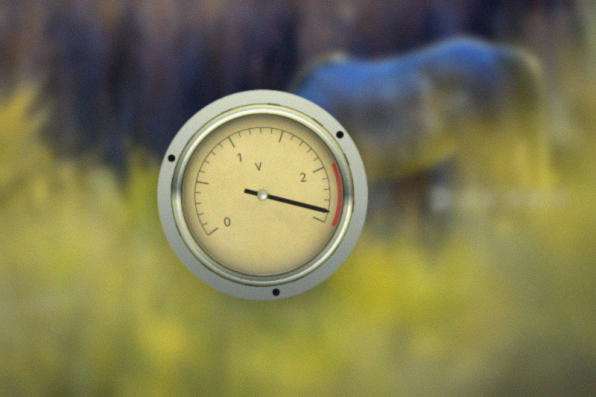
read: 2.4 V
